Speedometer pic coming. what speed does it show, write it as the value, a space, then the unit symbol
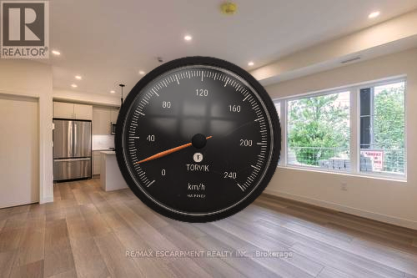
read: 20 km/h
